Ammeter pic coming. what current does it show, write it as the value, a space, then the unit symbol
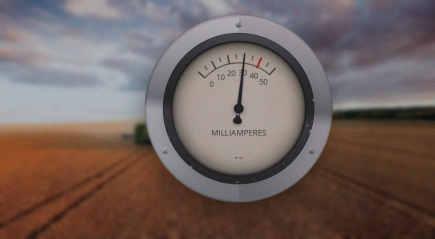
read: 30 mA
